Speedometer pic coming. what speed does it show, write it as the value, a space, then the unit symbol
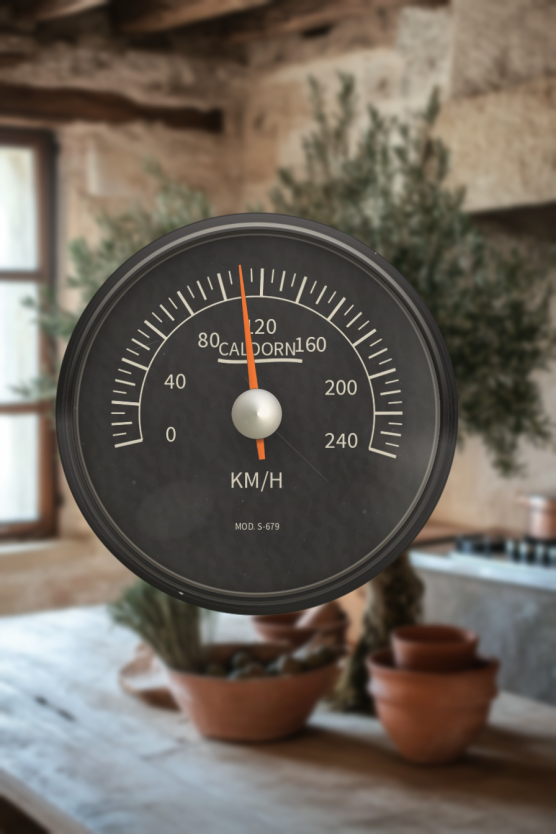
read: 110 km/h
